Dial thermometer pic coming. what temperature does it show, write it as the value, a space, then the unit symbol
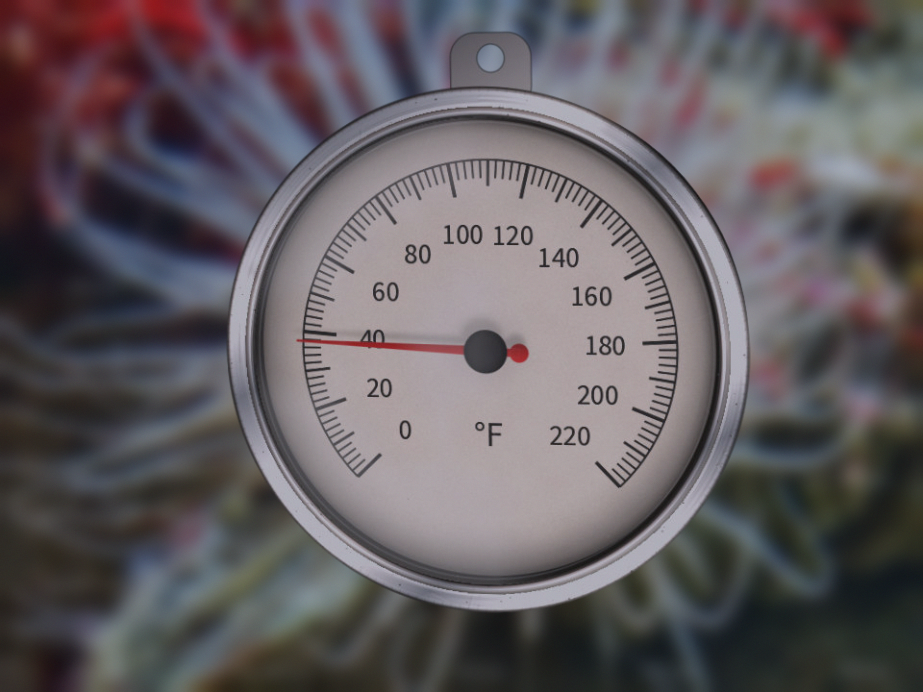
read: 38 °F
